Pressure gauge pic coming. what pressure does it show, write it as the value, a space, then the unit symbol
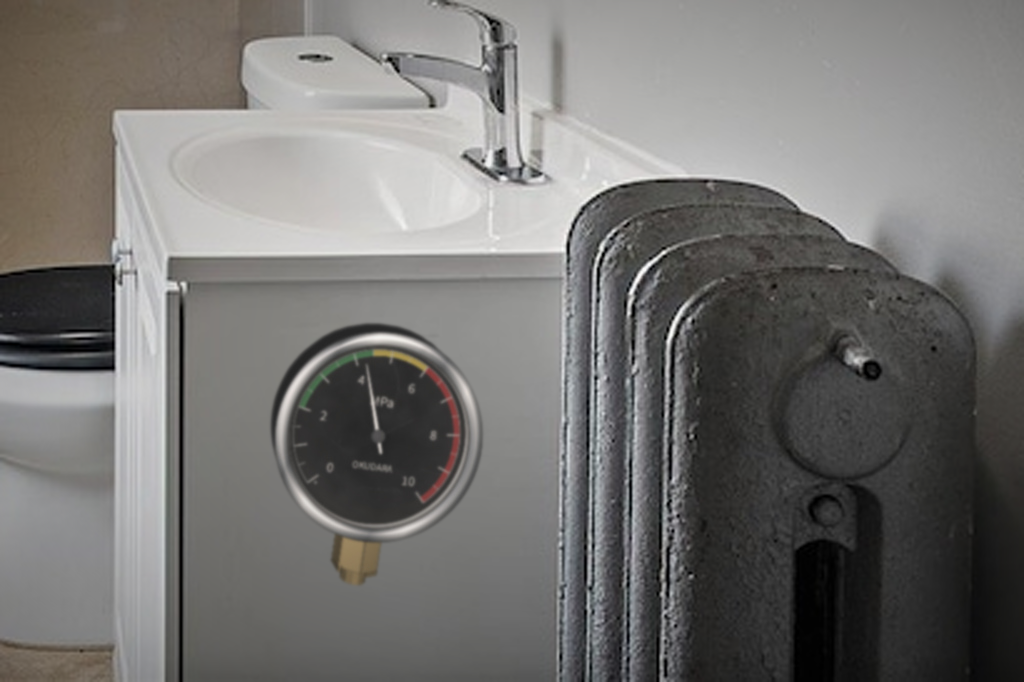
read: 4.25 MPa
